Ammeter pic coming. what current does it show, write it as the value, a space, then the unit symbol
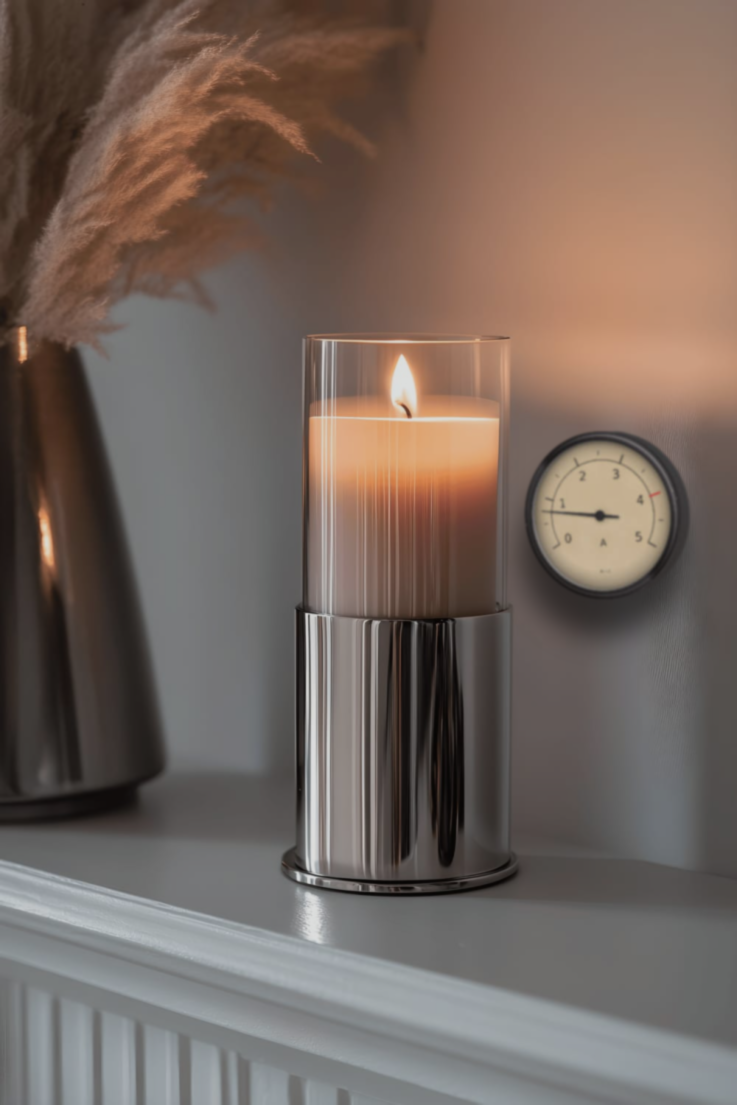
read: 0.75 A
